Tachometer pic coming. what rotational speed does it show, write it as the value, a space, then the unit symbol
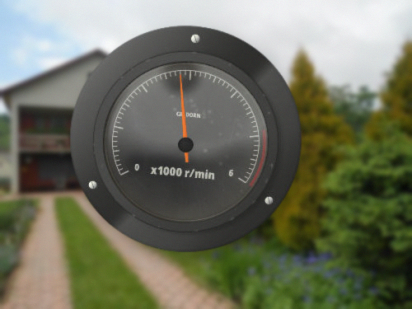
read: 2800 rpm
